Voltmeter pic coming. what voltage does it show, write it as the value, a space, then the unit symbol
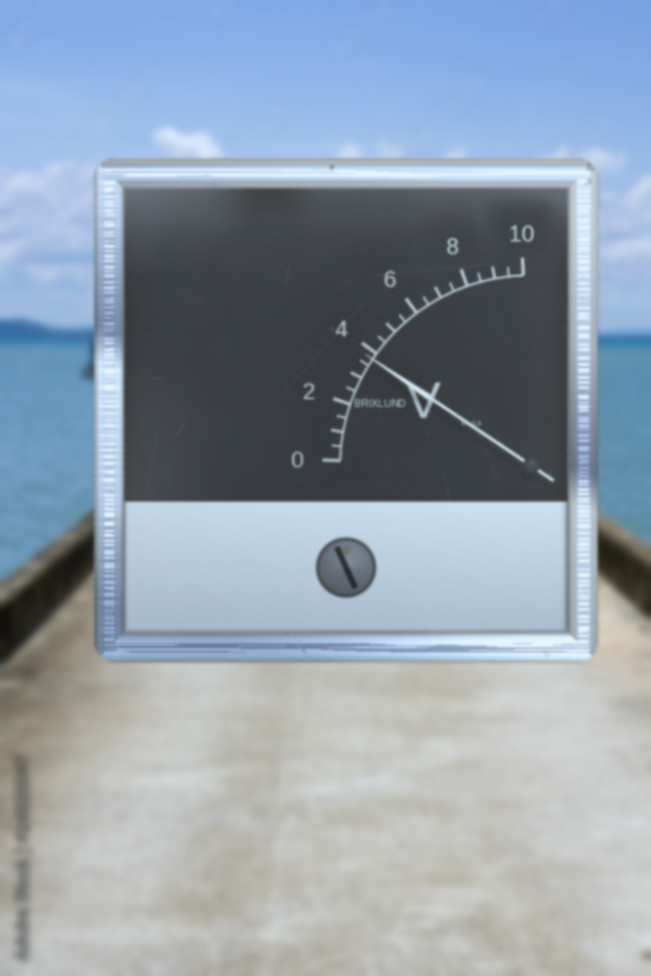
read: 3.75 V
